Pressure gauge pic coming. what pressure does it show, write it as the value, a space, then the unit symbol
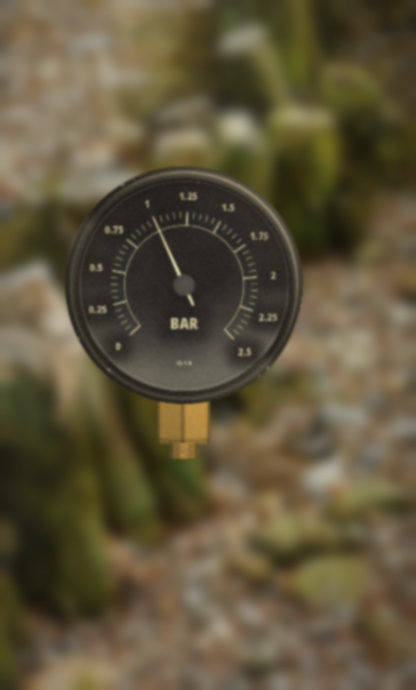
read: 1 bar
